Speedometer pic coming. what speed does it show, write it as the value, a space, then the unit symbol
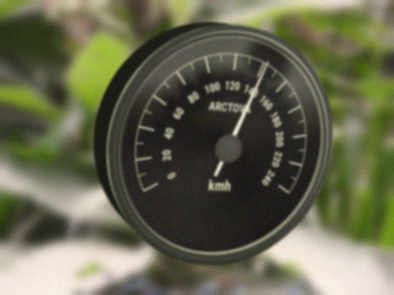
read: 140 km/h
